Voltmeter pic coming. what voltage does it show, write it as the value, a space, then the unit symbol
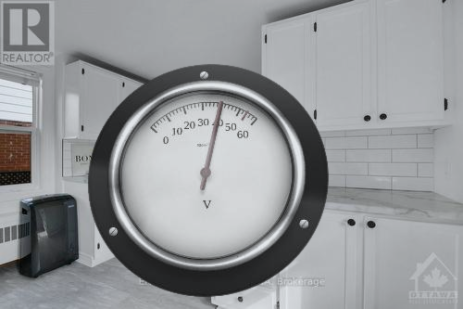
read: 40 V
